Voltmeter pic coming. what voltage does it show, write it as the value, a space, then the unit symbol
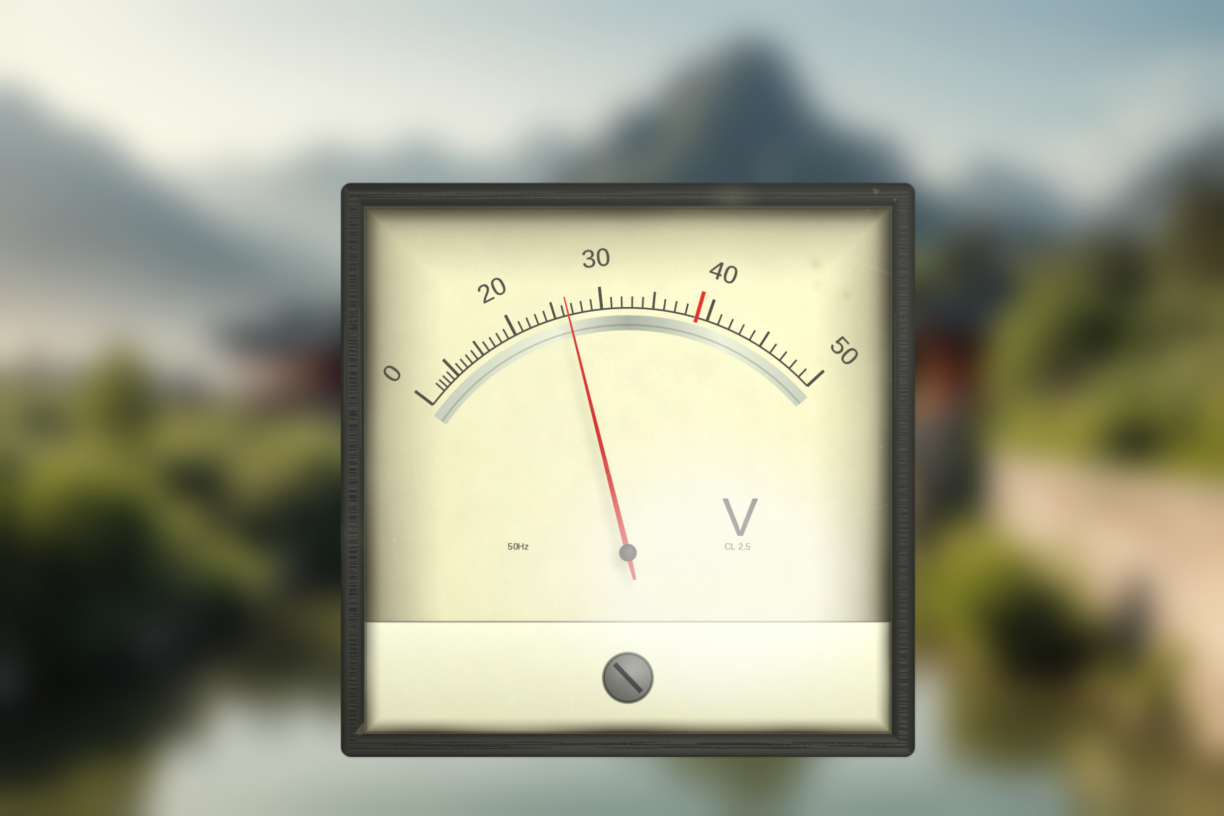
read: 26.5 V
